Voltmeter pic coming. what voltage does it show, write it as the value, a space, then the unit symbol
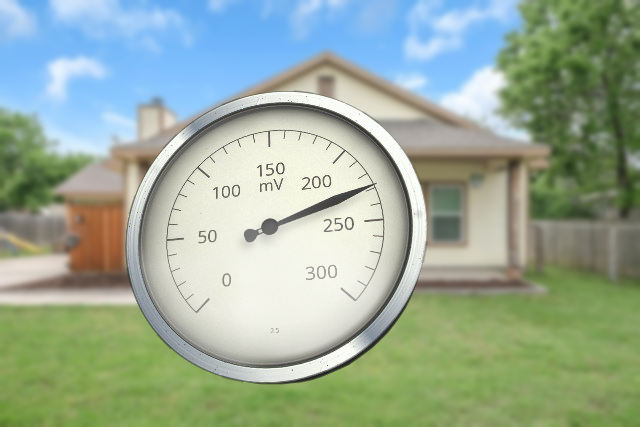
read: 230 mV
